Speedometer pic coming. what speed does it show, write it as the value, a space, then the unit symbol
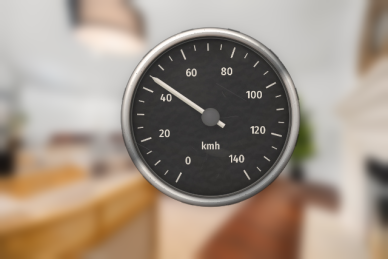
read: 45 km/h
